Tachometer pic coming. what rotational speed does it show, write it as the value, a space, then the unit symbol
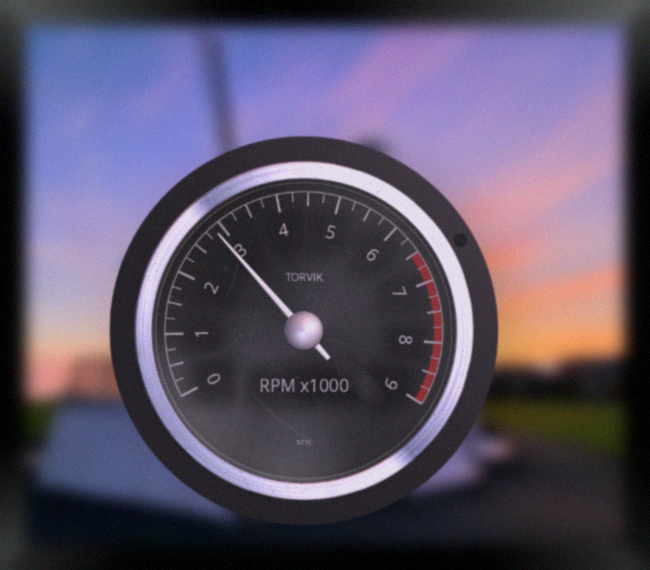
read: 2875 rpm
